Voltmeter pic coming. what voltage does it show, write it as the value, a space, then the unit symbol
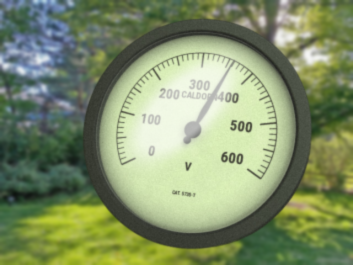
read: 360 V
